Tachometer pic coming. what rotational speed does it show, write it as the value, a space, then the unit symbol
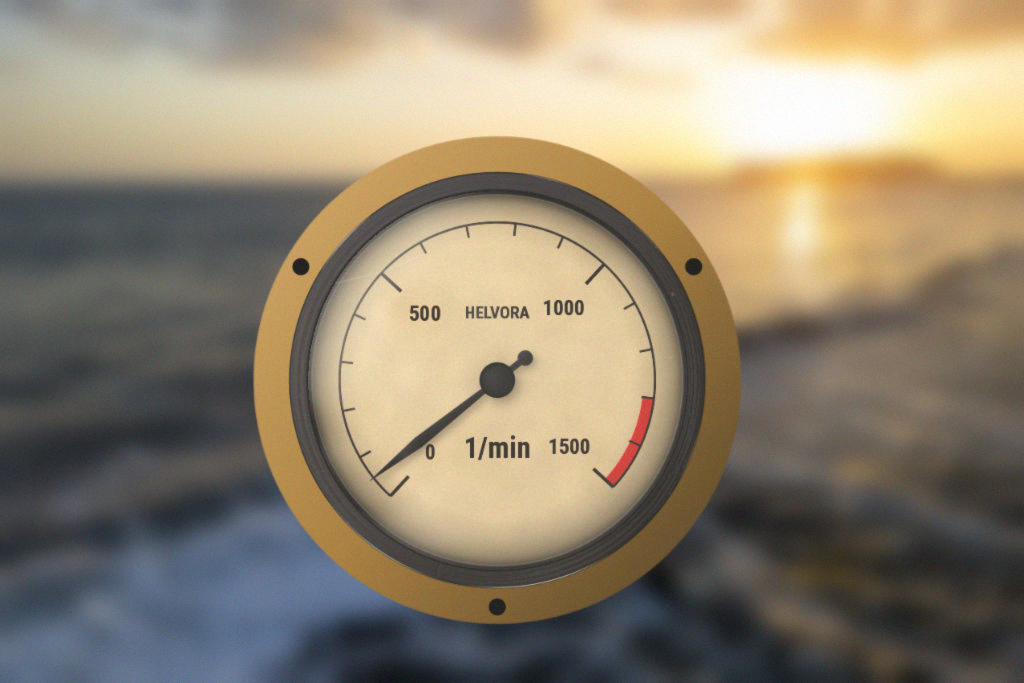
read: 50 rpm
